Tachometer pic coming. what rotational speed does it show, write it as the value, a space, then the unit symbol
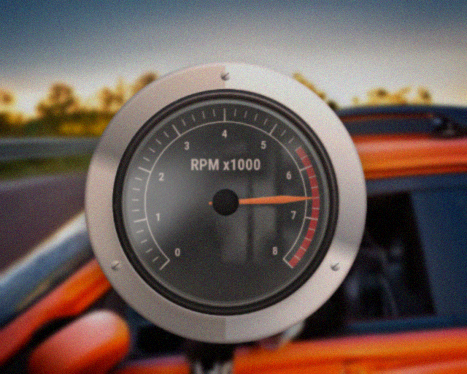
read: 6600 rpm
